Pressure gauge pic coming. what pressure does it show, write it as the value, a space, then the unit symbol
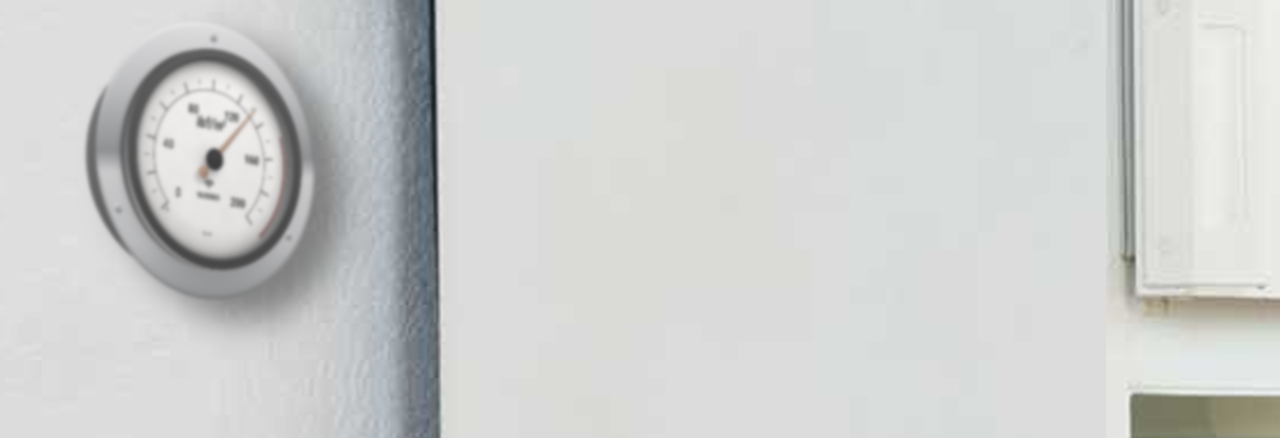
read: 130 psi
